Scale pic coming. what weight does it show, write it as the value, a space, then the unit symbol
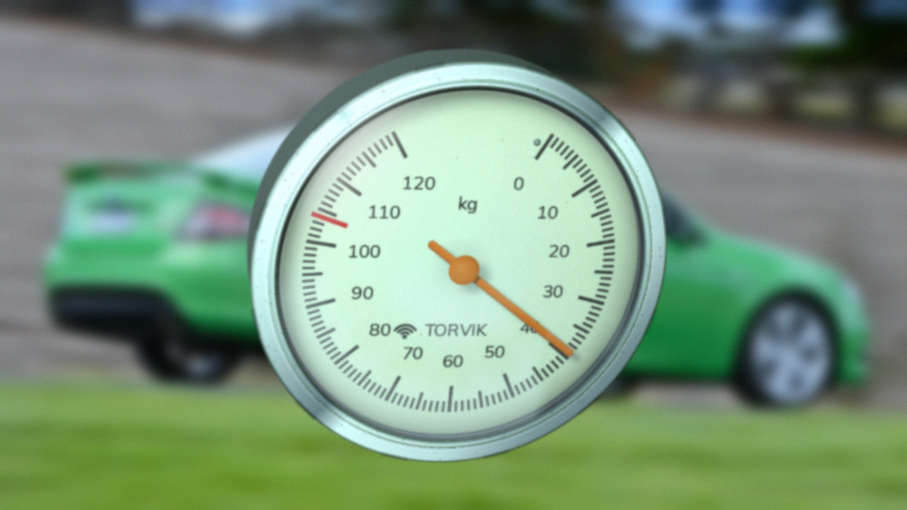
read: 39 kg
